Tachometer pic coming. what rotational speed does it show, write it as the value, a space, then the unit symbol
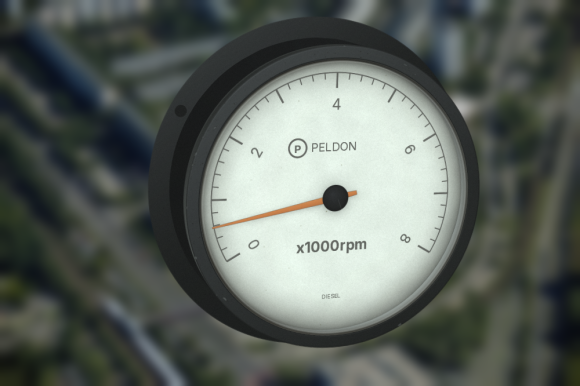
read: 600 rpm
